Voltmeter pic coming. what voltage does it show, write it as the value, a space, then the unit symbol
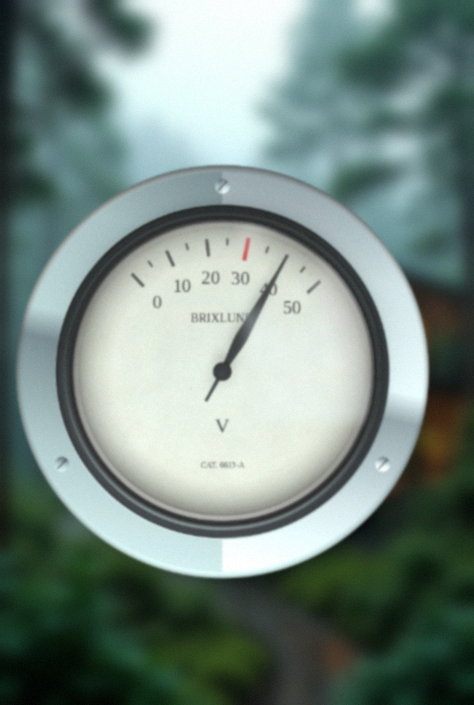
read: 40 V
